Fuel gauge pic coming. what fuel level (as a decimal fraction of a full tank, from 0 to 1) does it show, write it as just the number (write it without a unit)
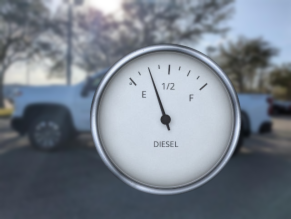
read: 0.25
